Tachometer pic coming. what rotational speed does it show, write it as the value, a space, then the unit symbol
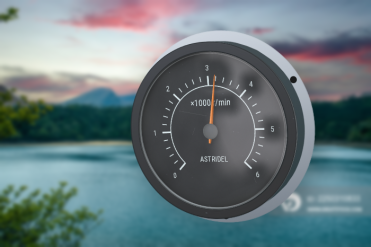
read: 3200 rpm
